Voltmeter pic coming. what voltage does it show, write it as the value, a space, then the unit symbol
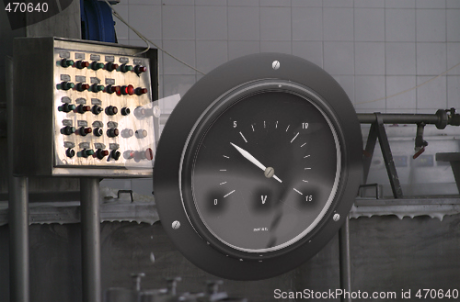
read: 4 V
